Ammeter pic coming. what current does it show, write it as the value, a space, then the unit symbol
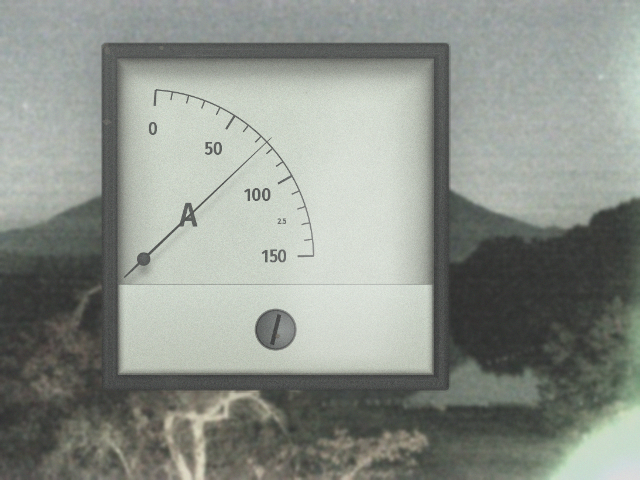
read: 75 A
